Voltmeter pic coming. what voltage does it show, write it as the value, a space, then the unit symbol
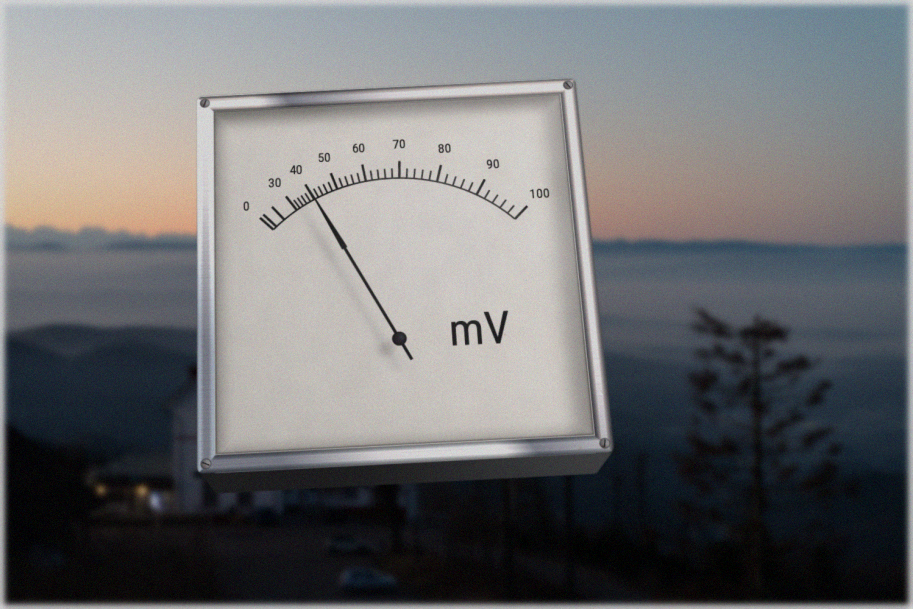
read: 40 mV
